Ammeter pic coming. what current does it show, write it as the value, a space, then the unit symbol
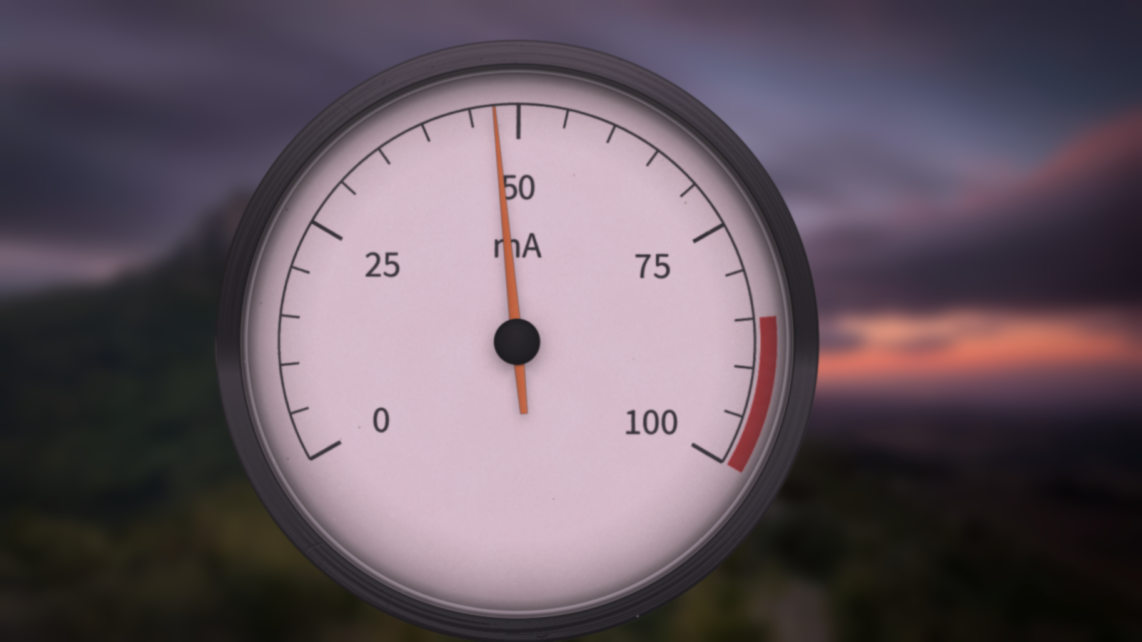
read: 47.5 mA
